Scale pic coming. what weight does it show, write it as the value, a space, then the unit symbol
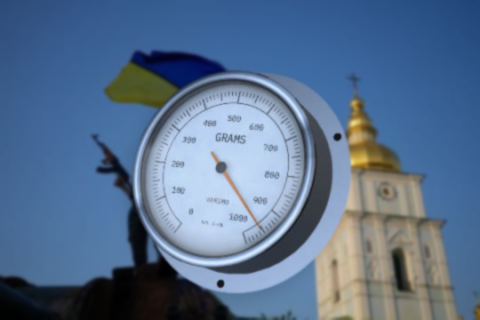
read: 950 g
